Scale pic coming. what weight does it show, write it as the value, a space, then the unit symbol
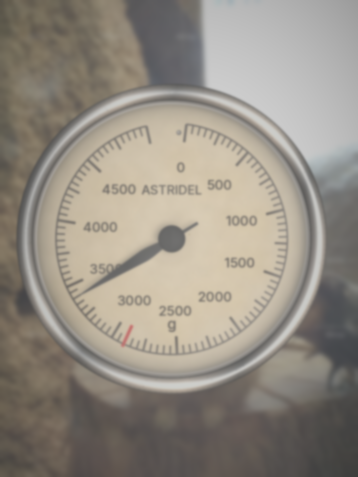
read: 3400 g
